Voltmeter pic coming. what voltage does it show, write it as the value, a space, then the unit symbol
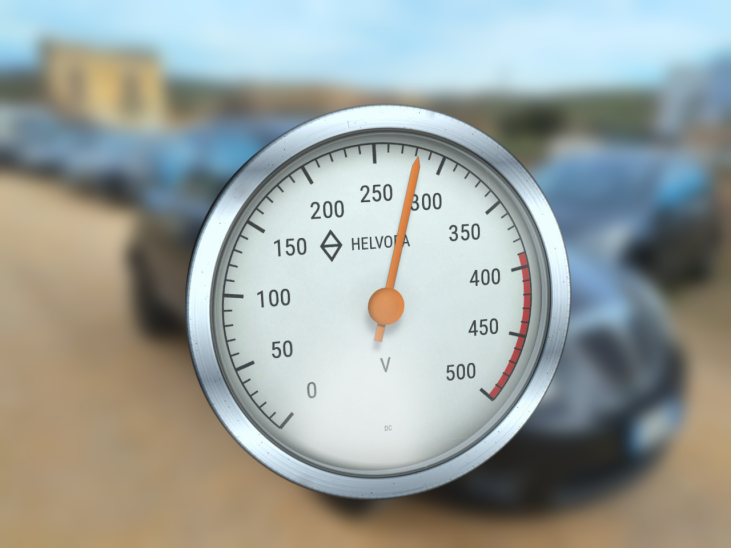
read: 280 V
